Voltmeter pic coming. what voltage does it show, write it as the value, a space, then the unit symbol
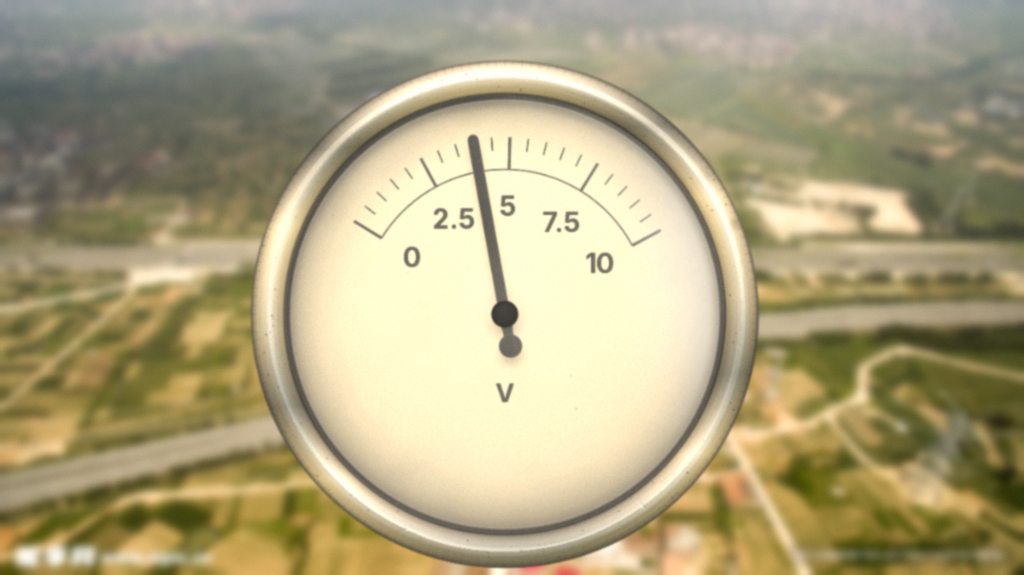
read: 4 V
